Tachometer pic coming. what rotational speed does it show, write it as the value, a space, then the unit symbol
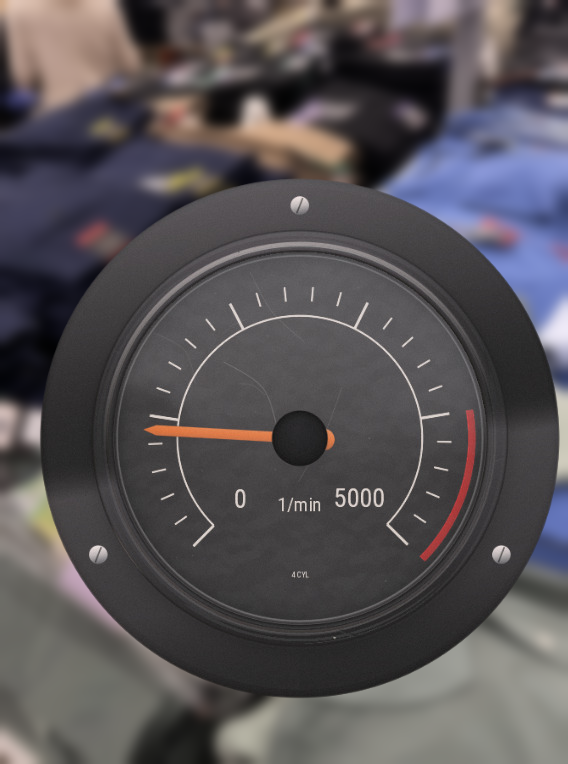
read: 900 rpm
